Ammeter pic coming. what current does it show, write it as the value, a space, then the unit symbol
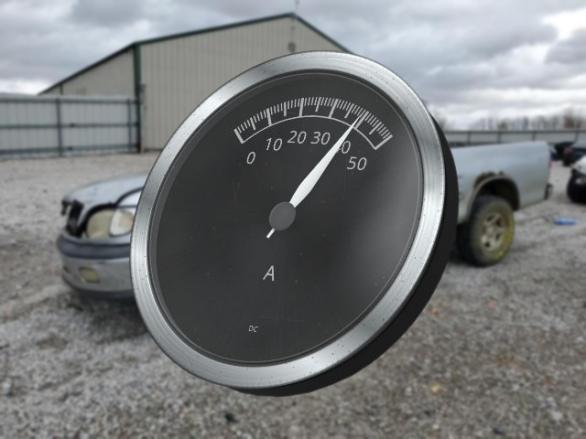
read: 40 A
